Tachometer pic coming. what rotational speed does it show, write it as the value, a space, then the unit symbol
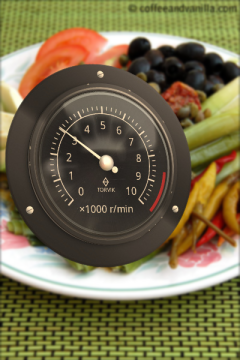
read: 3000 rpm
